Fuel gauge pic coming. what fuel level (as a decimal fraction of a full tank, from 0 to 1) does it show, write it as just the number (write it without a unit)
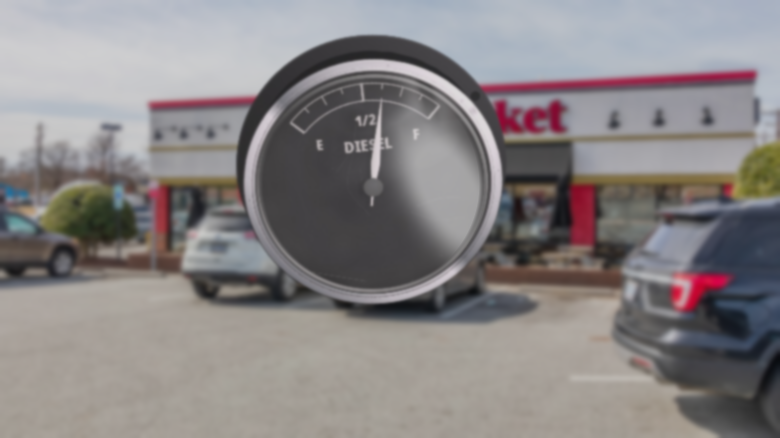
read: 0.625
